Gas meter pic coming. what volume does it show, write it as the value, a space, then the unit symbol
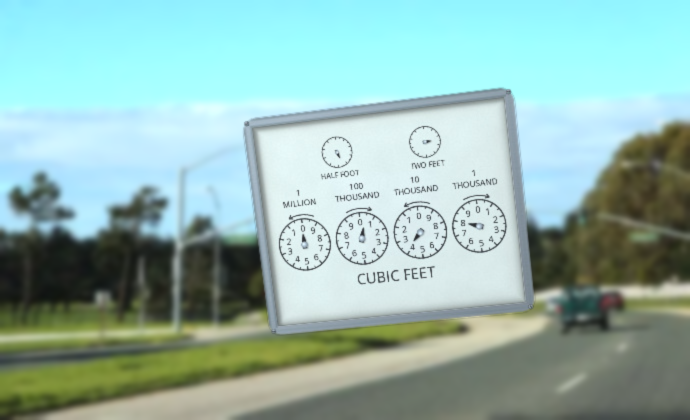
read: 3800 ft³
